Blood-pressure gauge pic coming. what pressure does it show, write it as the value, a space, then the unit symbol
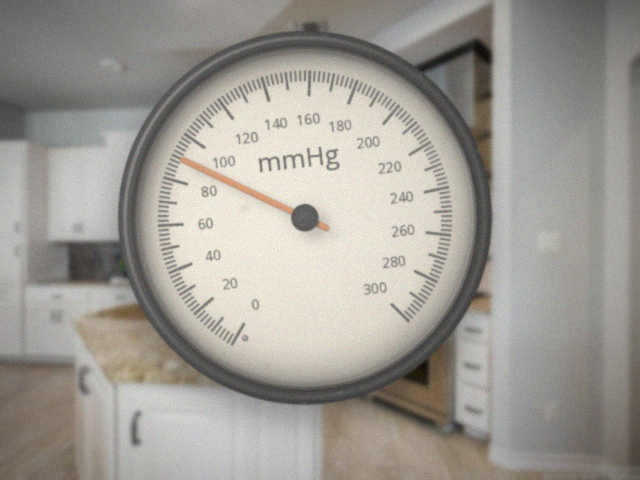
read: 90 mmHg
